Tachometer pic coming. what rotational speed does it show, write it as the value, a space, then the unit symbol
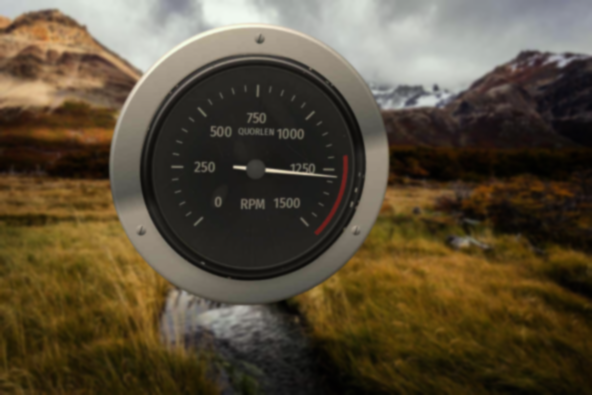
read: 1275 rpm
